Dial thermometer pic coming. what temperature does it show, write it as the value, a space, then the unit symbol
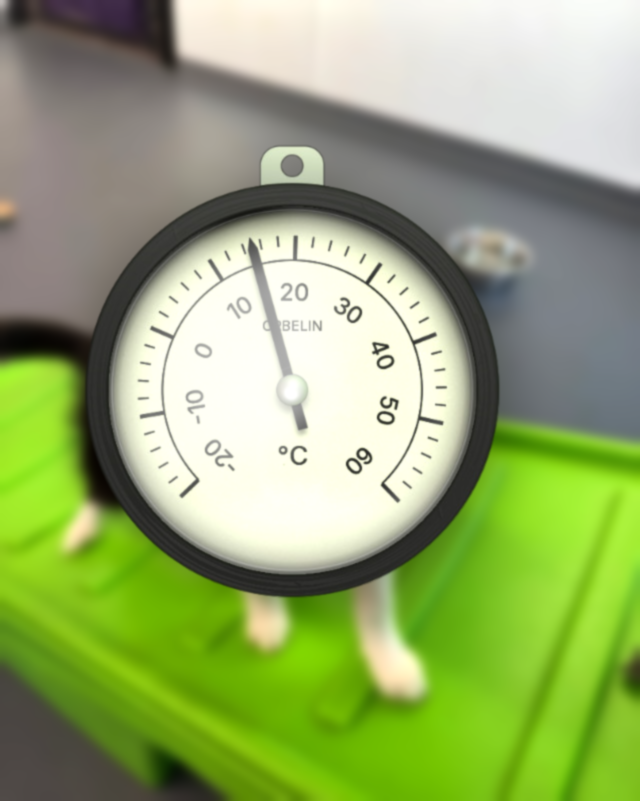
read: 15 °C
